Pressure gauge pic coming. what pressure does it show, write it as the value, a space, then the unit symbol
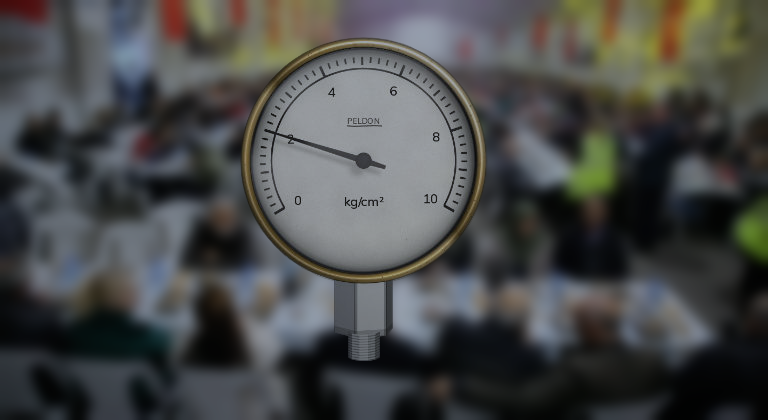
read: 2 kg/cm²
